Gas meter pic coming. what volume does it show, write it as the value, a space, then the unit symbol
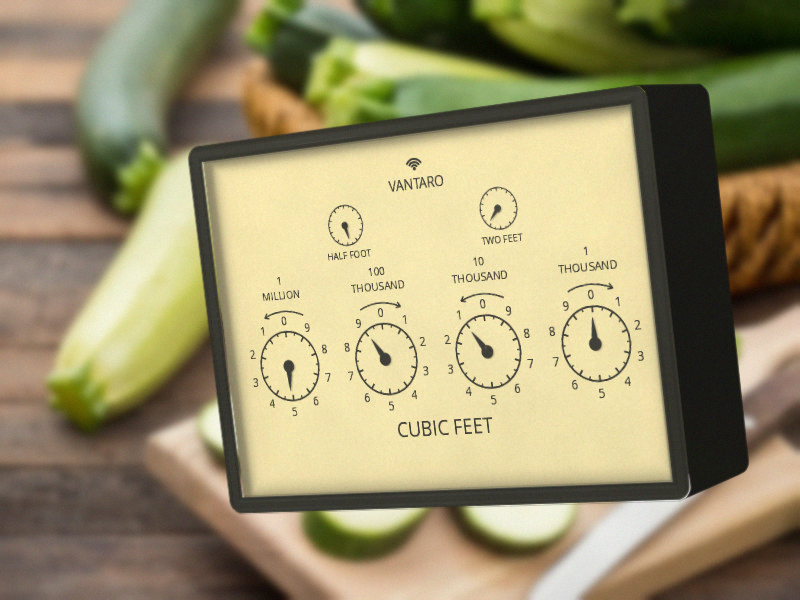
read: 491000 ft³
